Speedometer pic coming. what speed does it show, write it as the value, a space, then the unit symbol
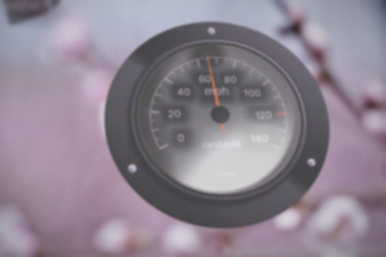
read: 65 mph
